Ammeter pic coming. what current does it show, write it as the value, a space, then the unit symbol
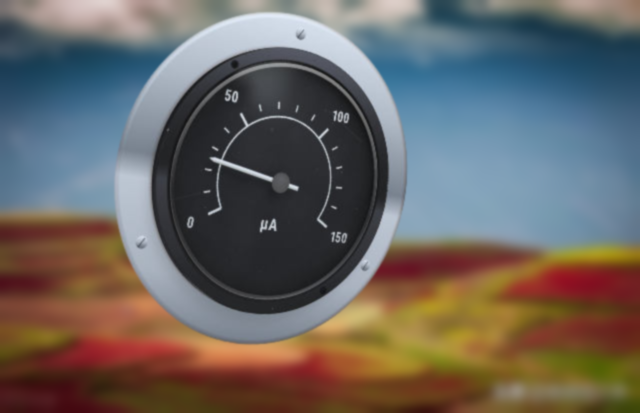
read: 25 µA
